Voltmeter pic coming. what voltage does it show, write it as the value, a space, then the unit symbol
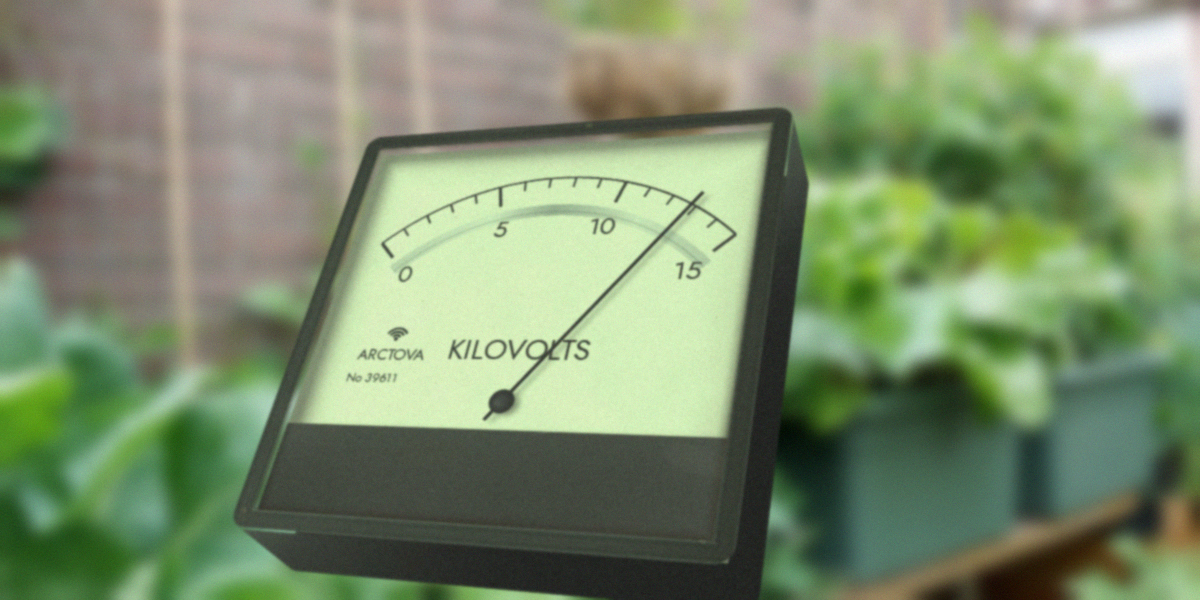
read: 13 kV
